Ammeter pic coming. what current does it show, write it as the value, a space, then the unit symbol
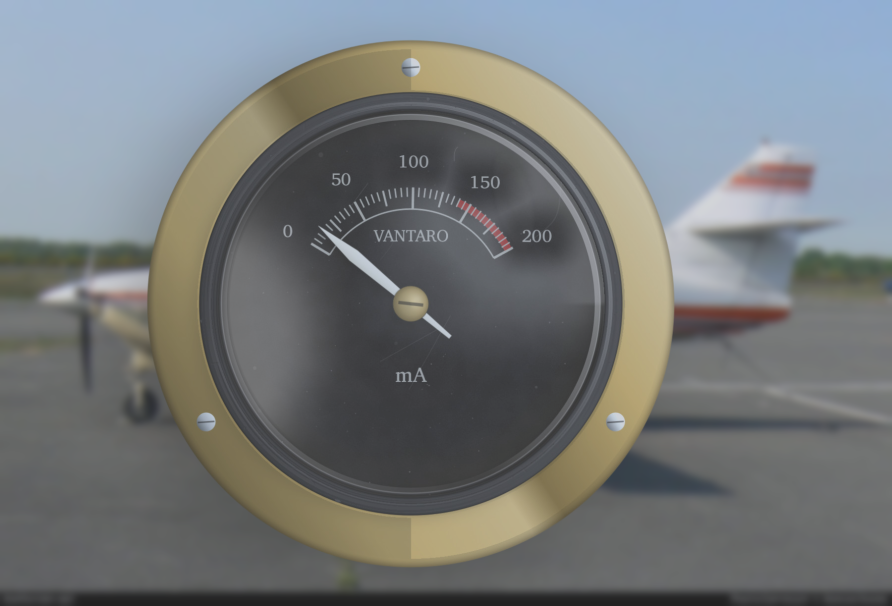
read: 15 mA
